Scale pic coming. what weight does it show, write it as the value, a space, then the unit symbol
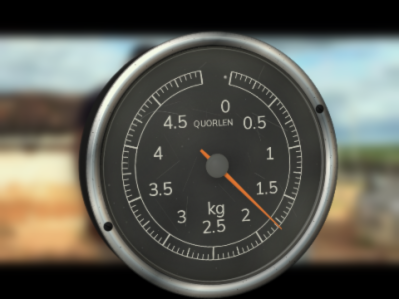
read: 1.8 kg
